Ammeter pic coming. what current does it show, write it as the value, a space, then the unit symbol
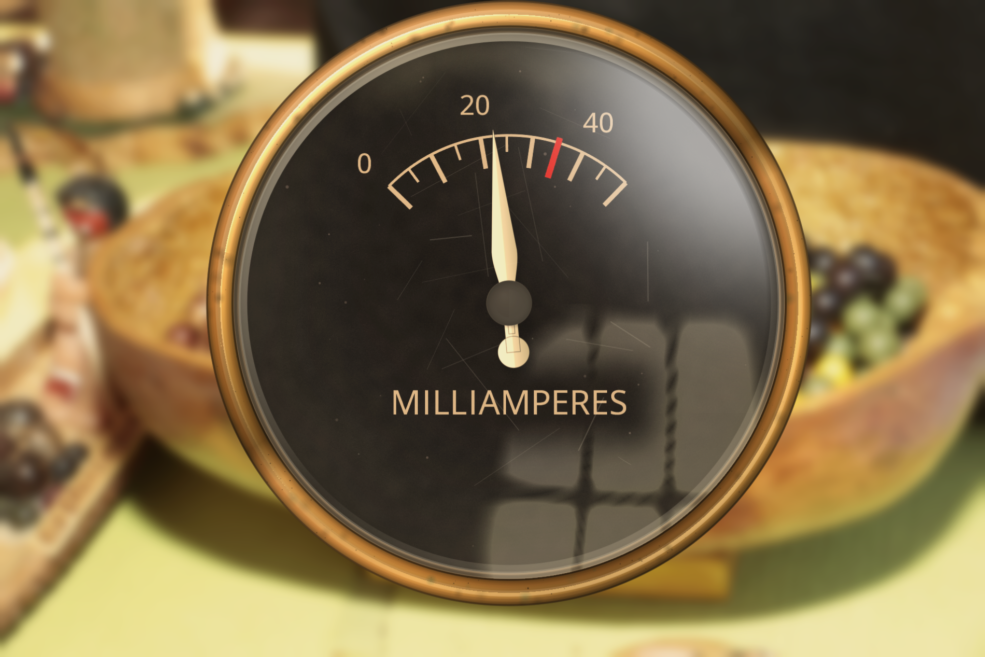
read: 22.5 mA
